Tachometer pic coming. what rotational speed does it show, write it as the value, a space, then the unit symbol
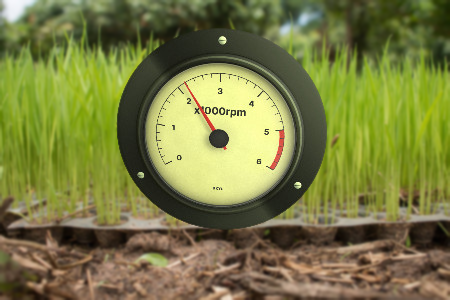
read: 2200 rpm
